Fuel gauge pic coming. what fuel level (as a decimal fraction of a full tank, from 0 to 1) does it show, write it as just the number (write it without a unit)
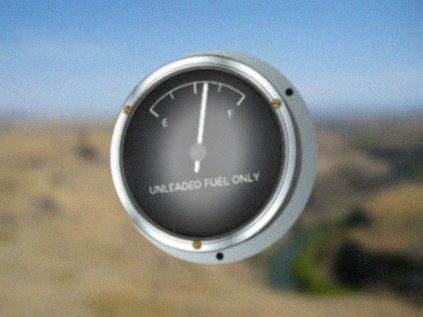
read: 0.625
